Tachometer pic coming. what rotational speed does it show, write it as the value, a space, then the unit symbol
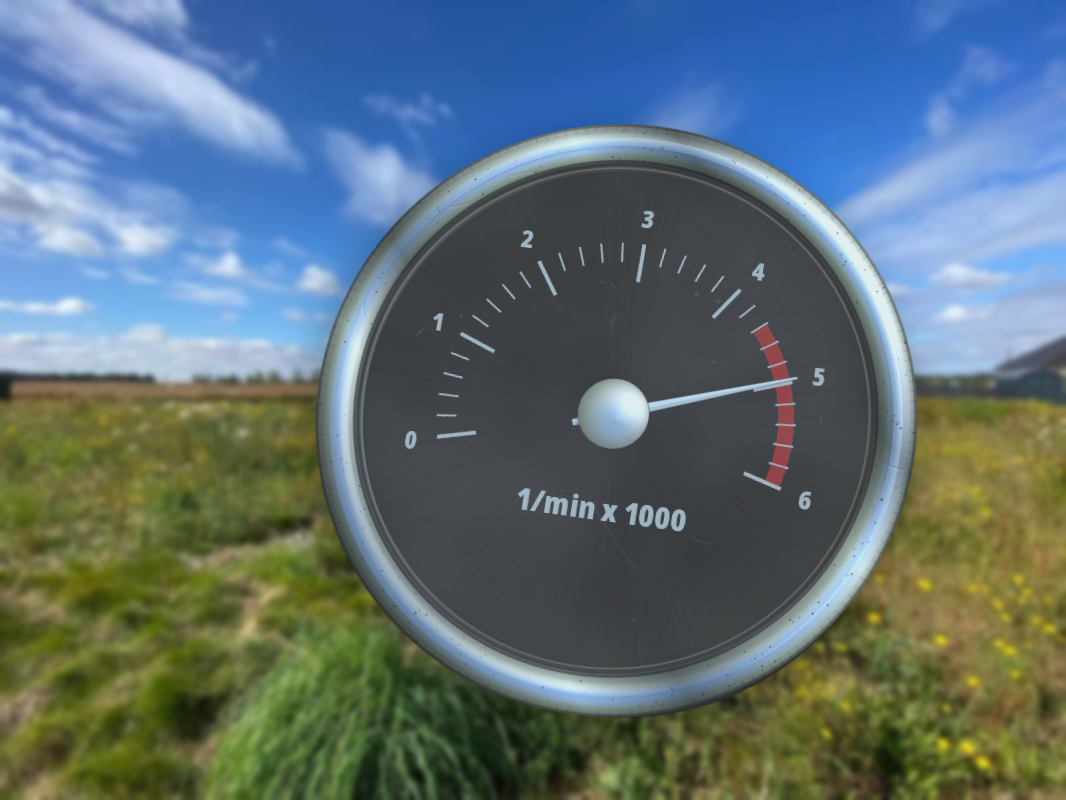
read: 5000 rpm
